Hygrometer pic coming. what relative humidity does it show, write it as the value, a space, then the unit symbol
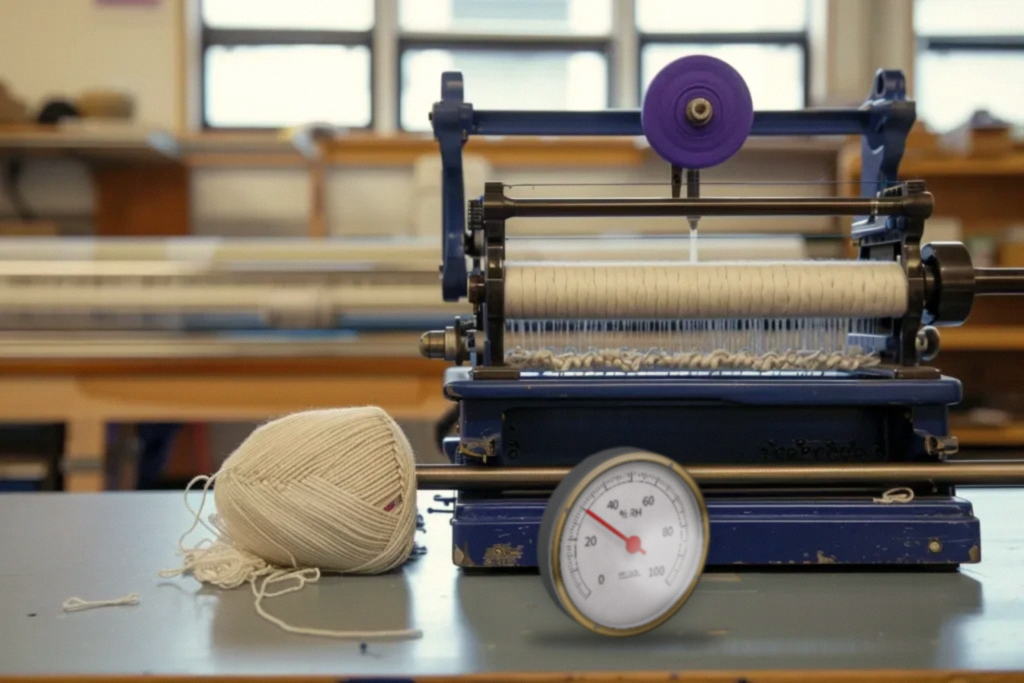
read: 30 %
